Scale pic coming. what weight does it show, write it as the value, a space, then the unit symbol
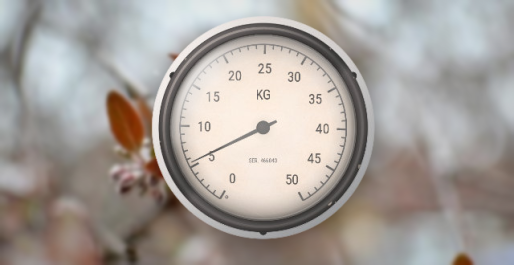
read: 5.5 kg
